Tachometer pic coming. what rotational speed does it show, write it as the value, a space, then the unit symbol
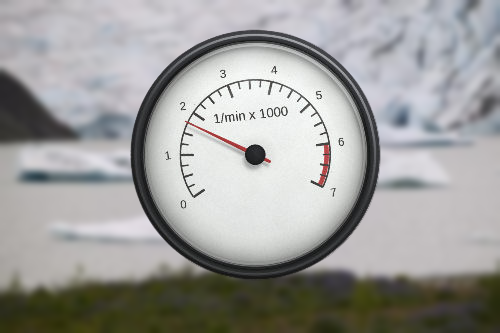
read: 1750 rpm
